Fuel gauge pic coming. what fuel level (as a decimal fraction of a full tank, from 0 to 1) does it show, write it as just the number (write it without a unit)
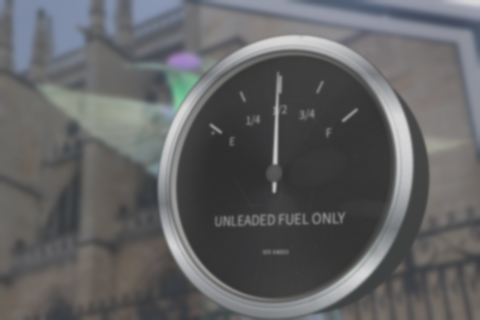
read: 0.5
